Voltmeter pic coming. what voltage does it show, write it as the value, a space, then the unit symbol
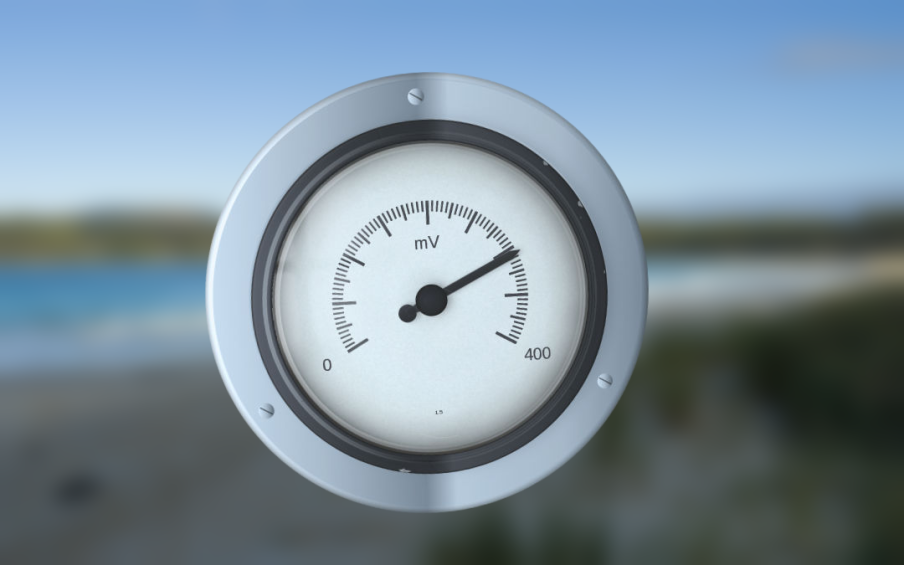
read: 305 mV
